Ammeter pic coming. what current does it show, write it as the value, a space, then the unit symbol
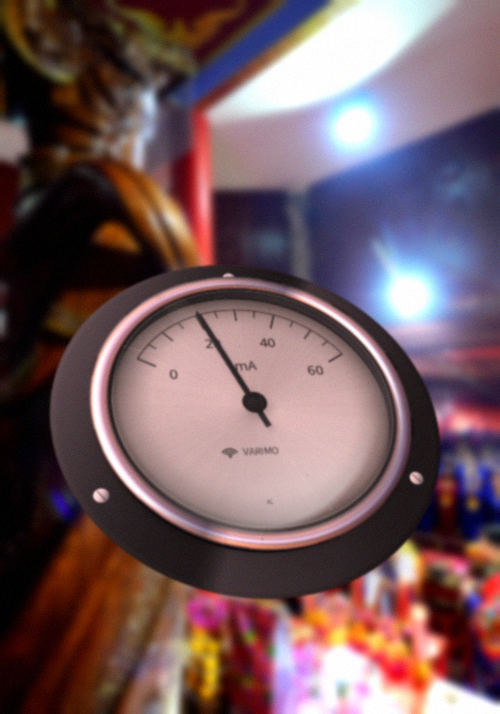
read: 20 mA
